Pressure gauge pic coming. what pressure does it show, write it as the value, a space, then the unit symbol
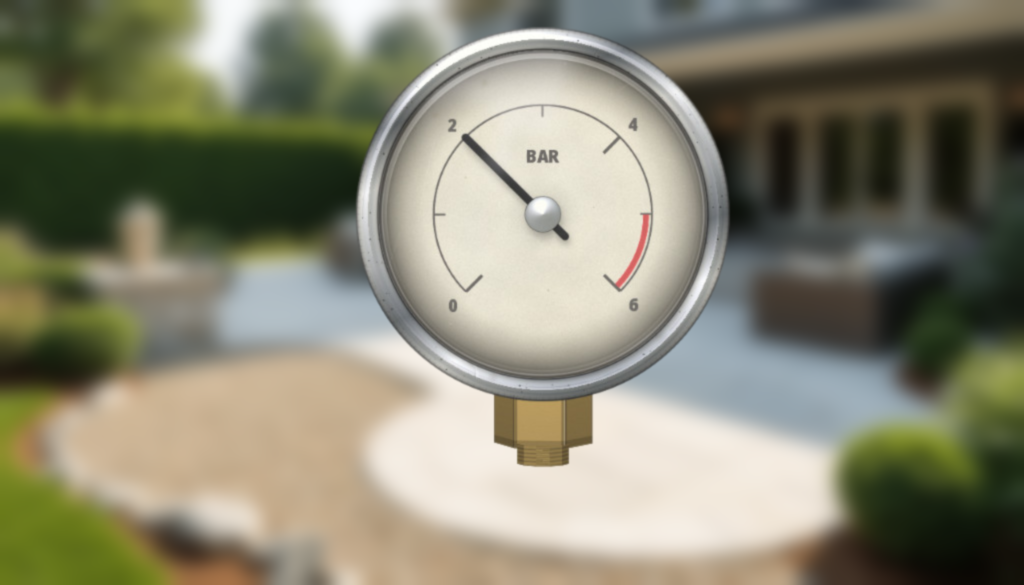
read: 2 bar
